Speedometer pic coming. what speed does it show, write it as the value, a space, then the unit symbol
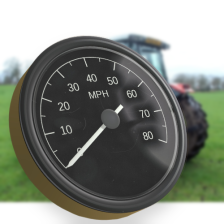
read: 0 mph
